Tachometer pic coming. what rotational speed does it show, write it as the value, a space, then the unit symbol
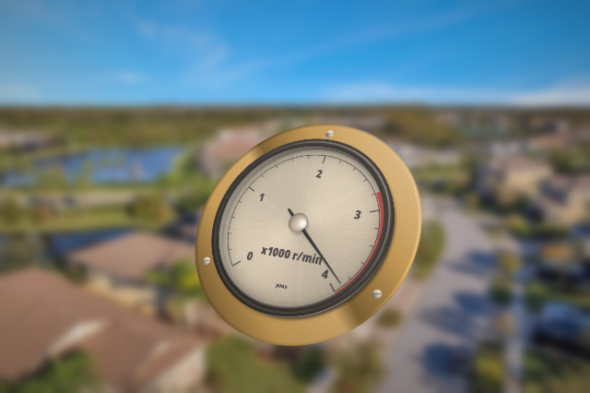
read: 3900 rpm
